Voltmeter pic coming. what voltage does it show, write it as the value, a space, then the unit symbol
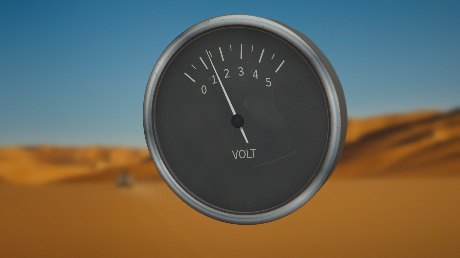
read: 1.5 V
